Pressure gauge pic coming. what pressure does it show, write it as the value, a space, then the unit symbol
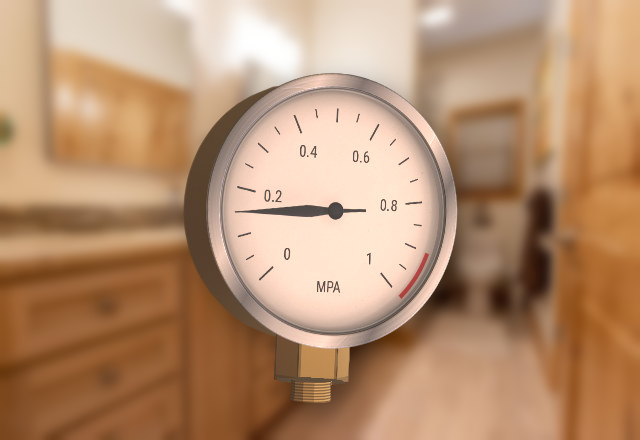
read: 0.15 MPa
